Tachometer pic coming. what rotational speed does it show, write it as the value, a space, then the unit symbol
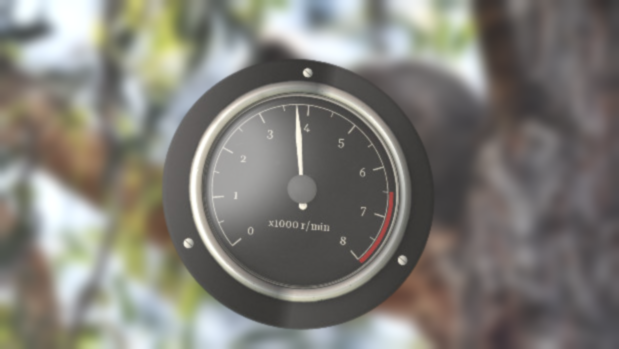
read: 3750 rpm
